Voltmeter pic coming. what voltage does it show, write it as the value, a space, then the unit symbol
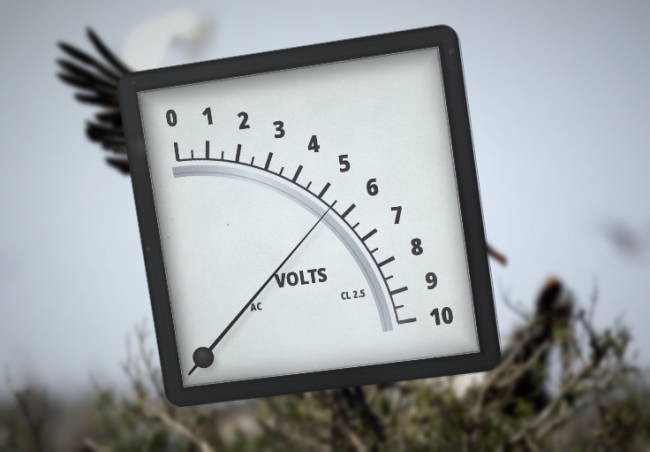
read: 5.5 V
